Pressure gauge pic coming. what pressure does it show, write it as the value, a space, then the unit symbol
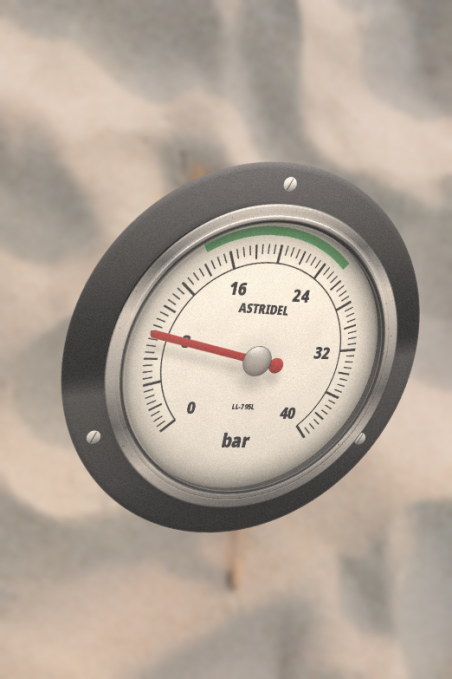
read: 8 bar
